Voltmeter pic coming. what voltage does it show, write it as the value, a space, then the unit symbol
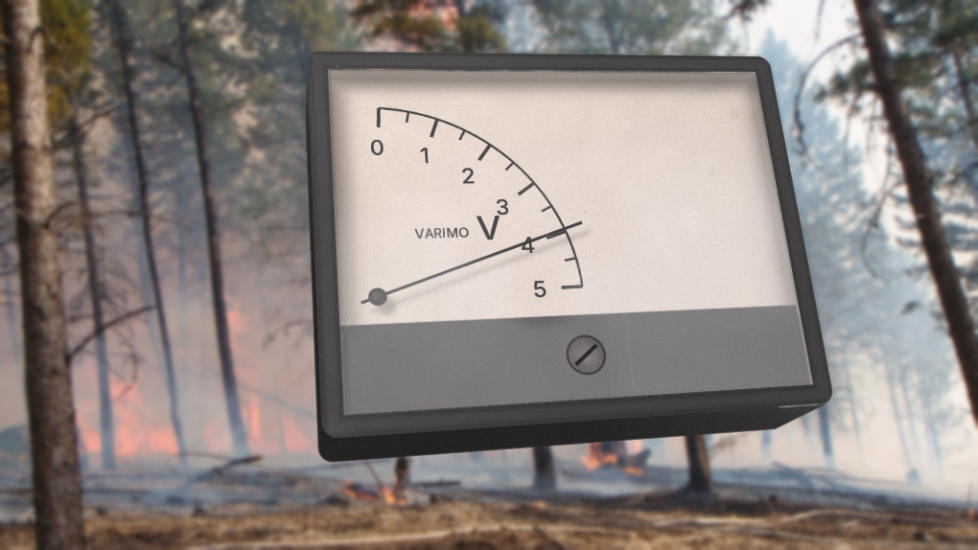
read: 4 V
